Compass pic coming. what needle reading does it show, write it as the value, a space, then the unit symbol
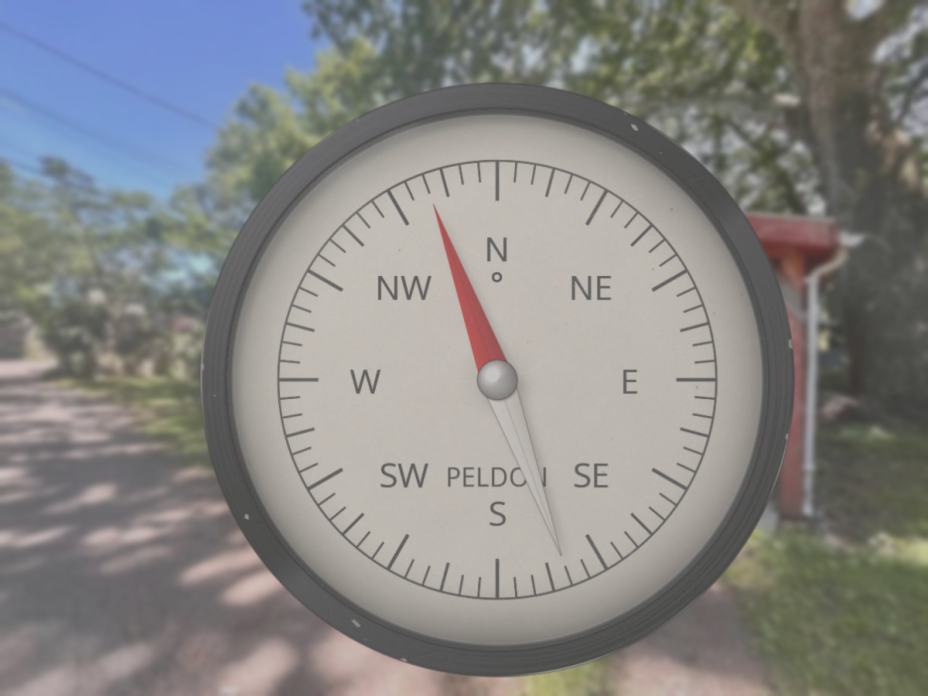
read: 340 °
